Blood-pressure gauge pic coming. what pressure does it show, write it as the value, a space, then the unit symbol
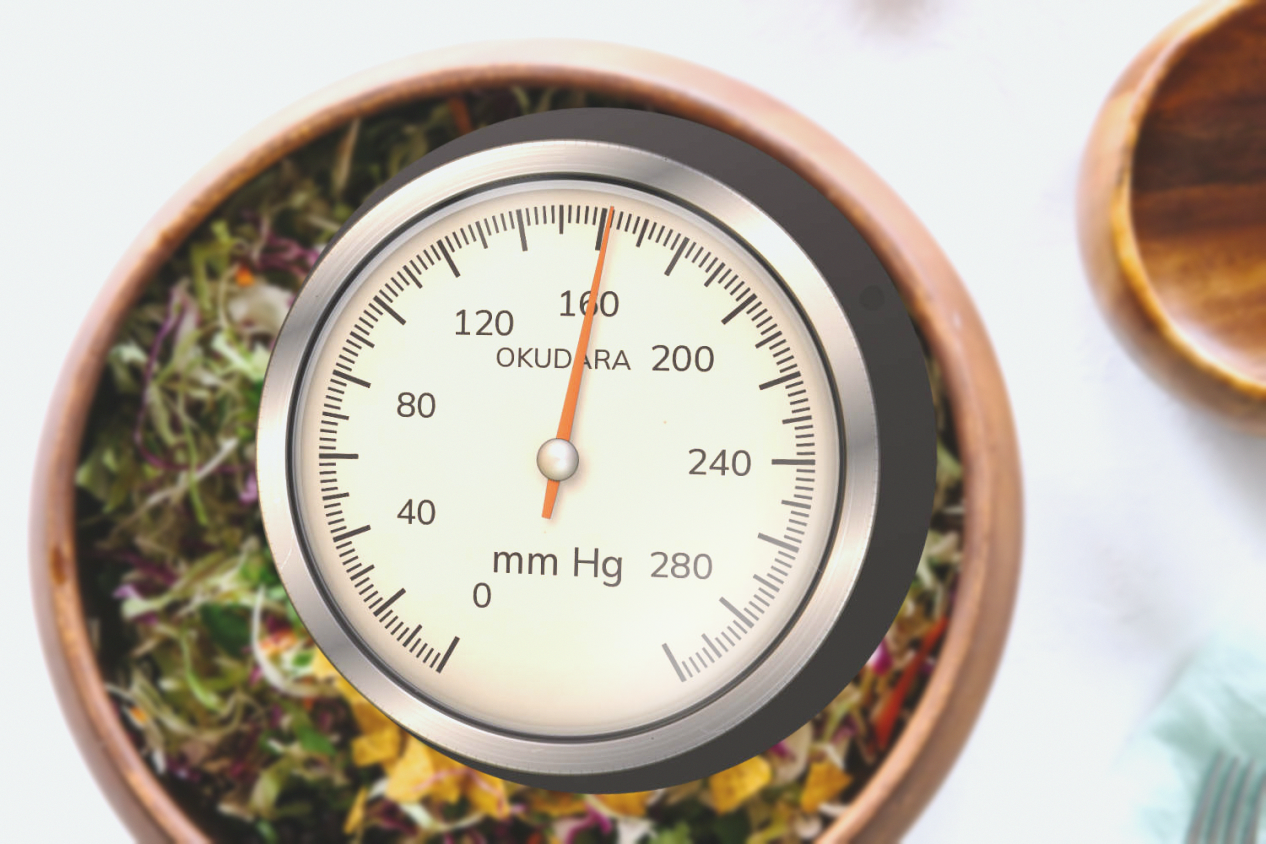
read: 162 mmHg
